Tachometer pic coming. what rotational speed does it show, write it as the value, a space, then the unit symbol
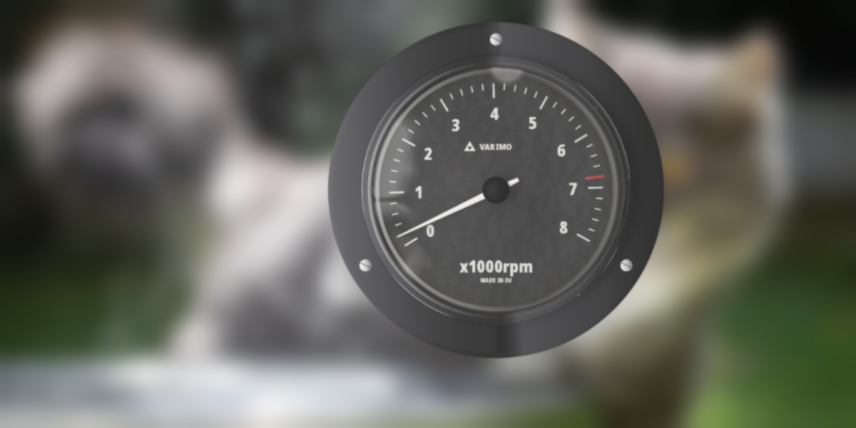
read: 200 rpm
